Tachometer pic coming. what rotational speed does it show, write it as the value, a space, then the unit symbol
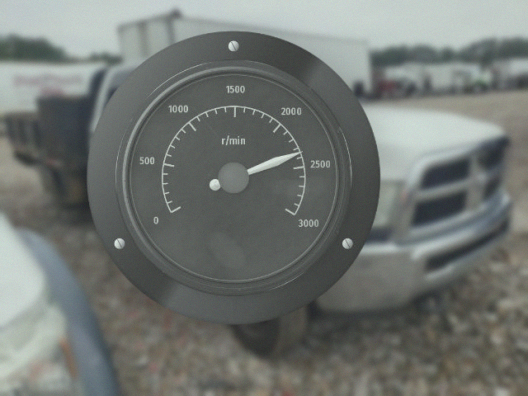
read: 2350 rpm
